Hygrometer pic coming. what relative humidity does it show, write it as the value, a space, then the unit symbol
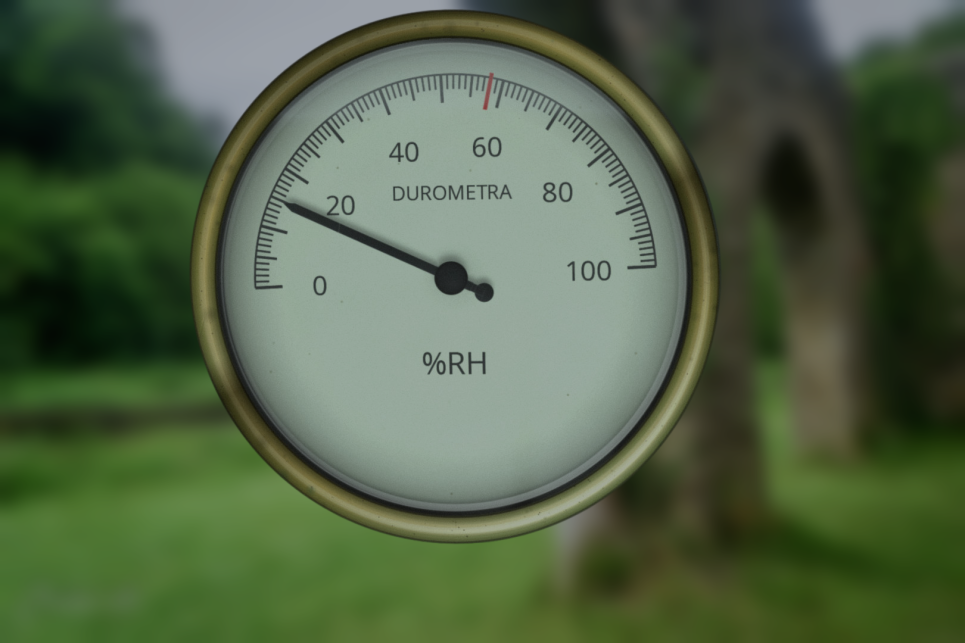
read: 15 %
